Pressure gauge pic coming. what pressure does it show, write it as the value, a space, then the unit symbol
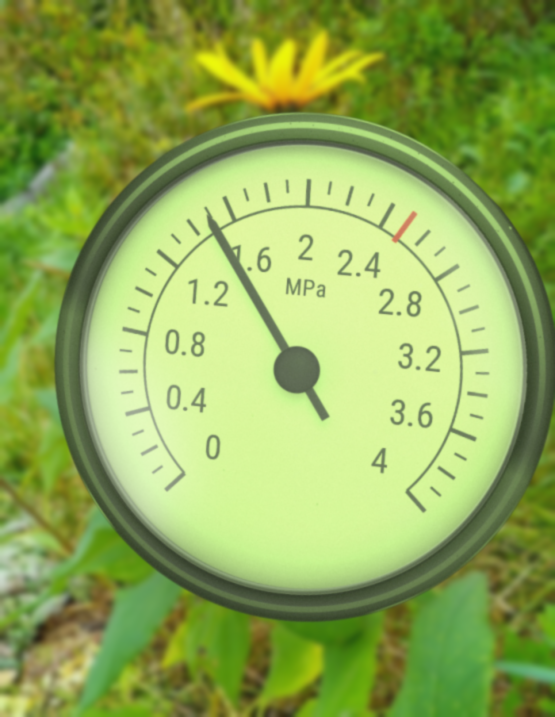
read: 1.5 MPa
